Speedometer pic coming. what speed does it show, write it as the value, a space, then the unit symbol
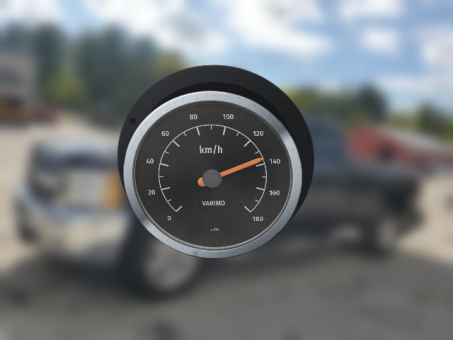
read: 135 km/h
